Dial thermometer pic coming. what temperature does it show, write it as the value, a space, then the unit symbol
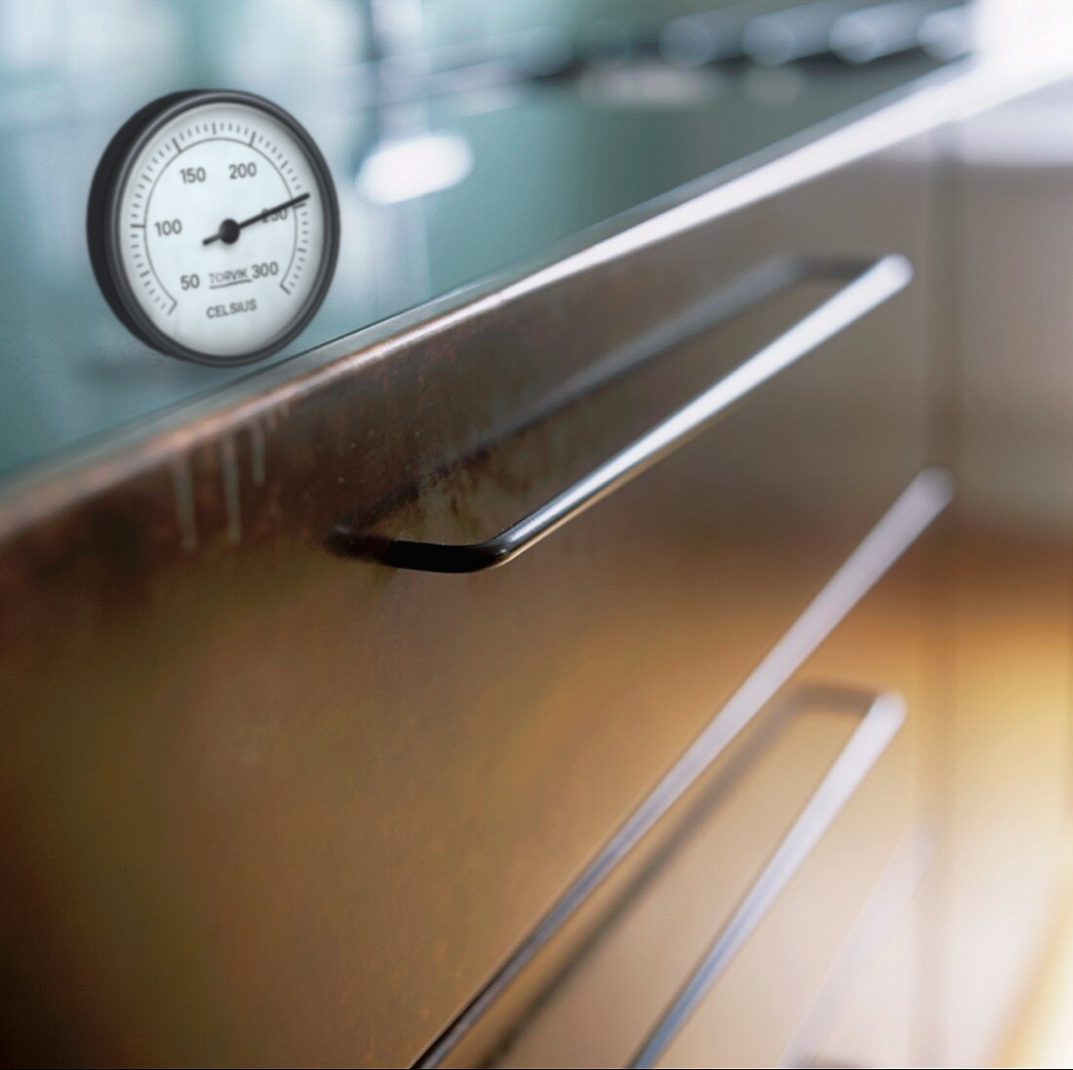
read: 245 °C
